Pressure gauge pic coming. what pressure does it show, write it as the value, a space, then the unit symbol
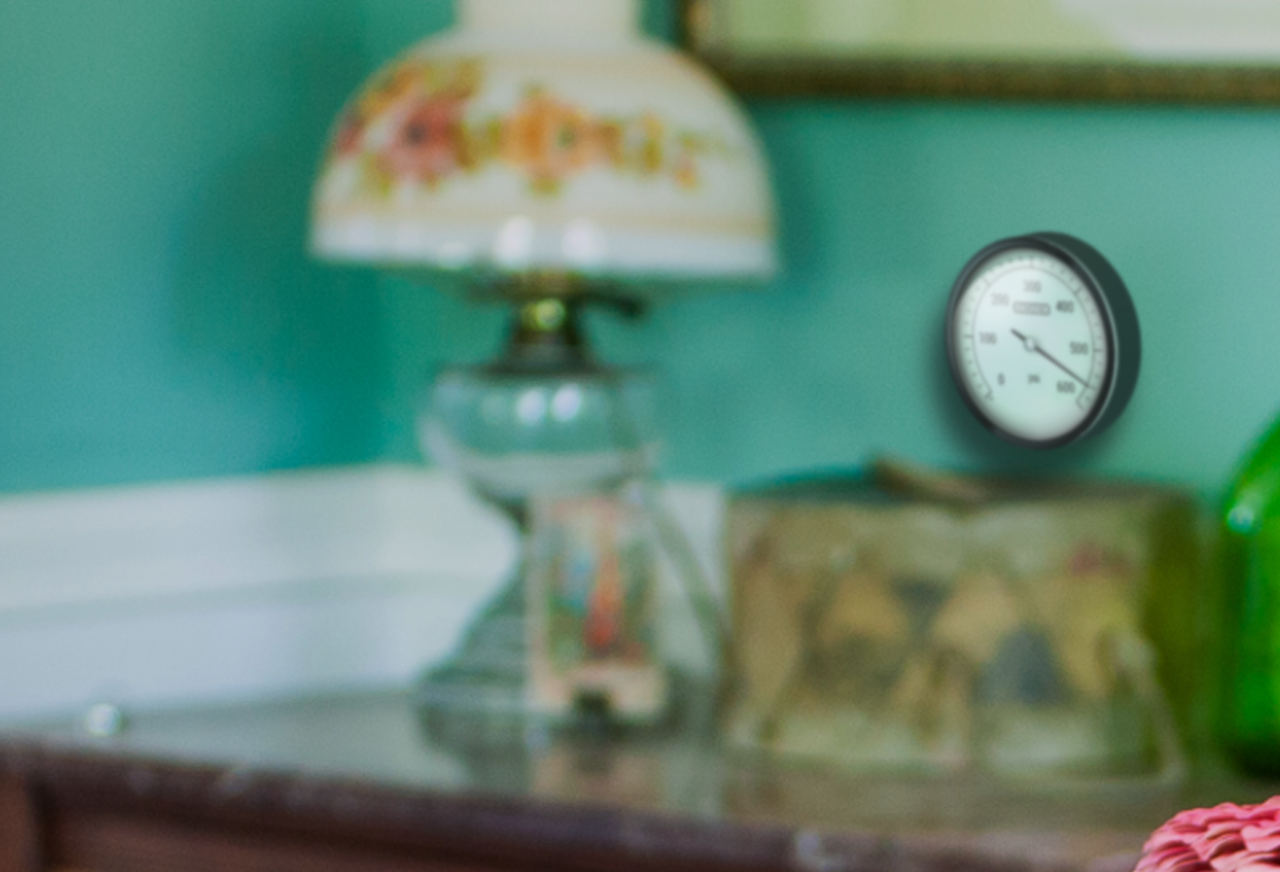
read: 560 psi
